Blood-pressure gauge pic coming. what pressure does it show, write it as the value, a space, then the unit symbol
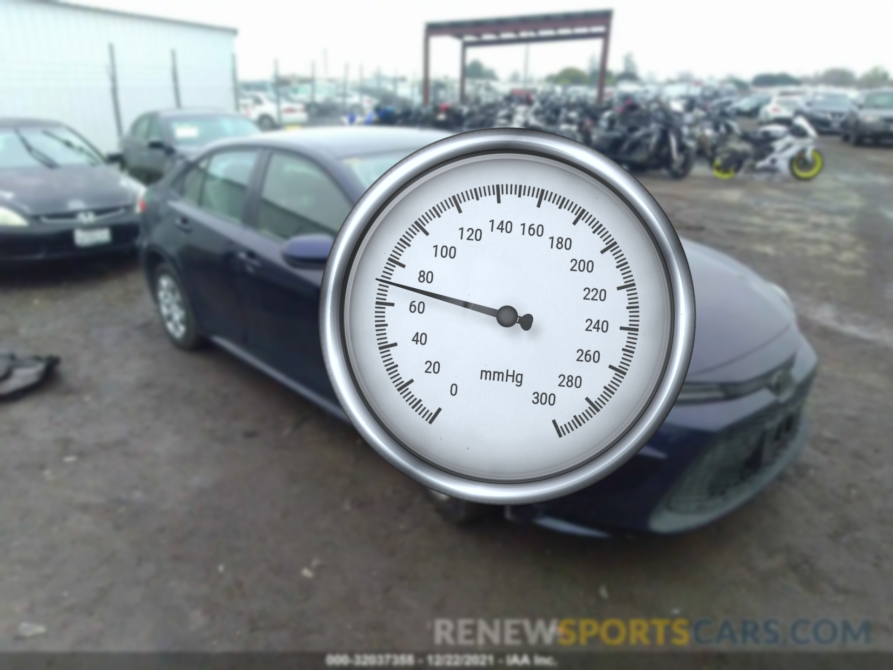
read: 70 mmHg
